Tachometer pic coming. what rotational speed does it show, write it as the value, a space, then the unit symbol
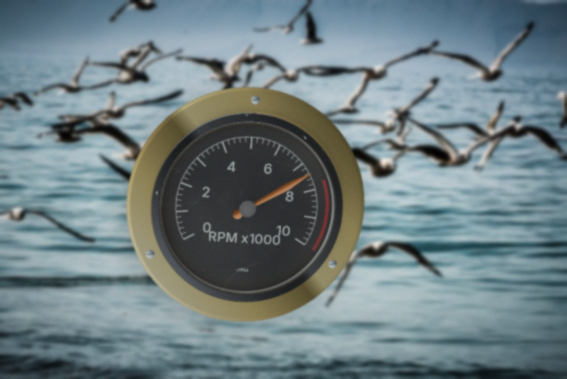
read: 7400 rpm
